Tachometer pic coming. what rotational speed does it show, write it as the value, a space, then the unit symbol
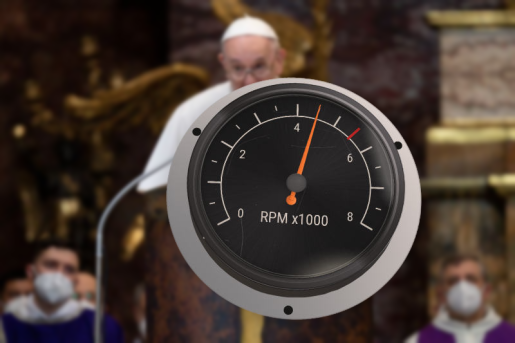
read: 4500 rpm
